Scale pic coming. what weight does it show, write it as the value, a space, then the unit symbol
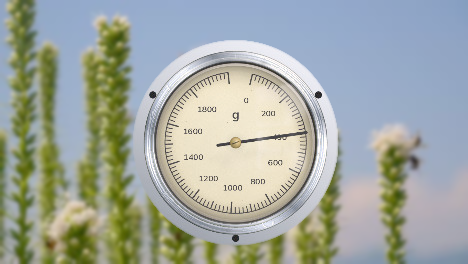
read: 400 g
